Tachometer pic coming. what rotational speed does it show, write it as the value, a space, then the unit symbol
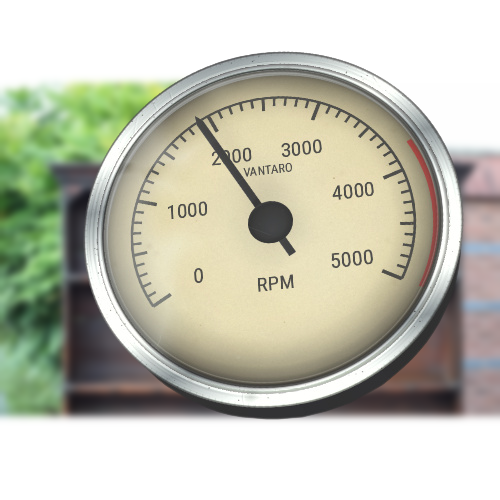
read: 1900 rpm
